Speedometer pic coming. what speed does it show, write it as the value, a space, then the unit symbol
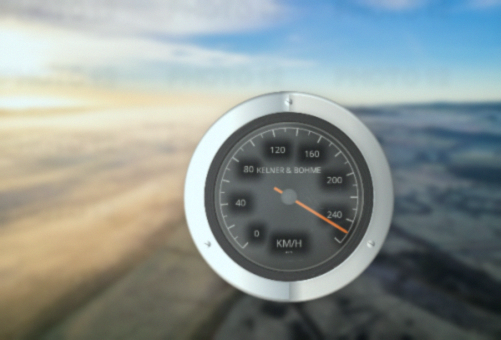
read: 250 km/h
